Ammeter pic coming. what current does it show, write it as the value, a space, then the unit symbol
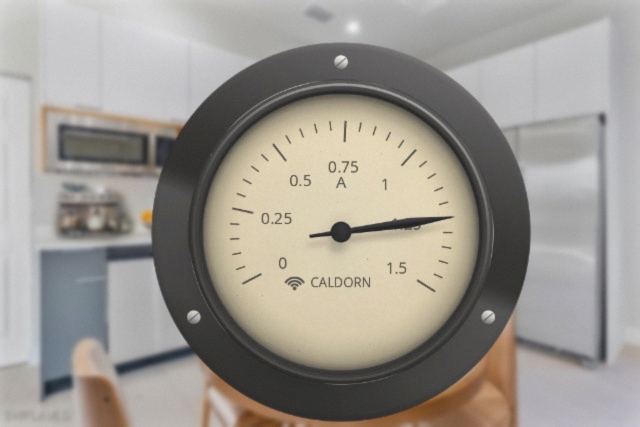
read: 1.25 A
